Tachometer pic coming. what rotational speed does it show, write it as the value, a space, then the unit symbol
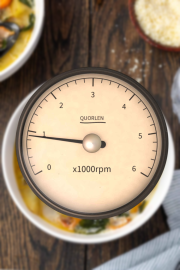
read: 900 rpm
